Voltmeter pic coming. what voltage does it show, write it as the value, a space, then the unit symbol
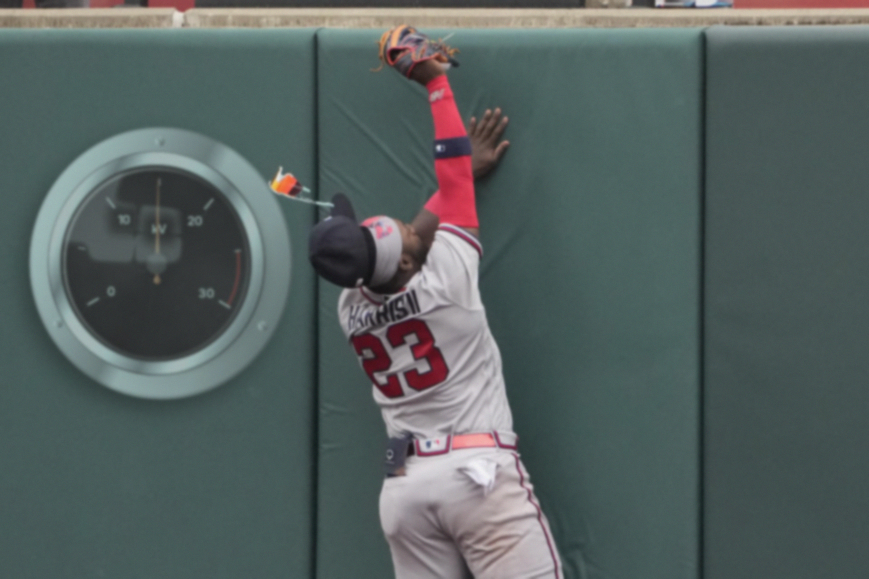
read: 15 kV
